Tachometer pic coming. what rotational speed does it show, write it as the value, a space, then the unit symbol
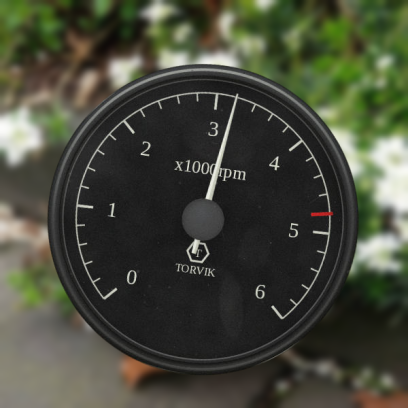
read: 3200 rpm
